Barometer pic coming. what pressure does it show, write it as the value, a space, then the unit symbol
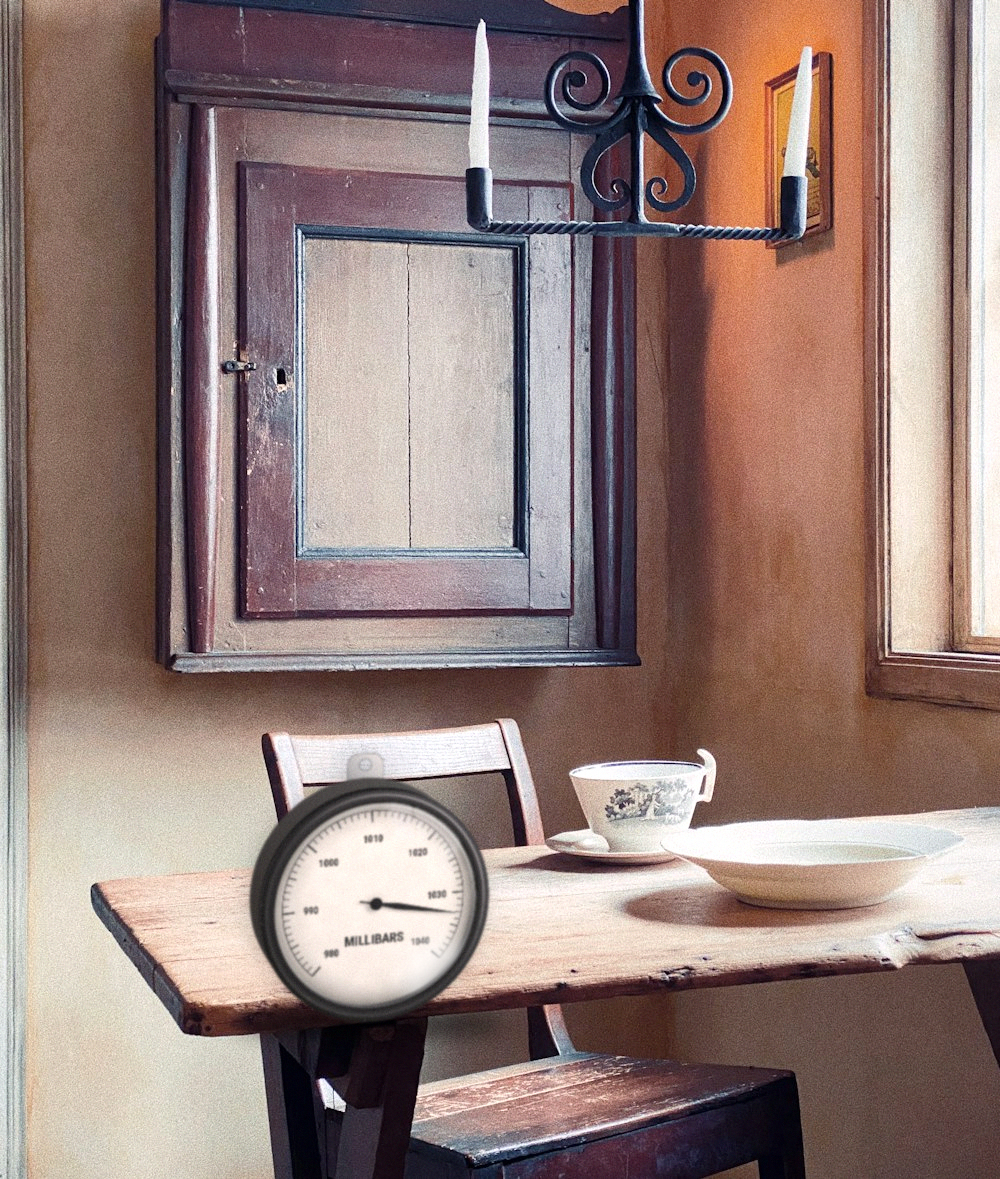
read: 1033 mbar
